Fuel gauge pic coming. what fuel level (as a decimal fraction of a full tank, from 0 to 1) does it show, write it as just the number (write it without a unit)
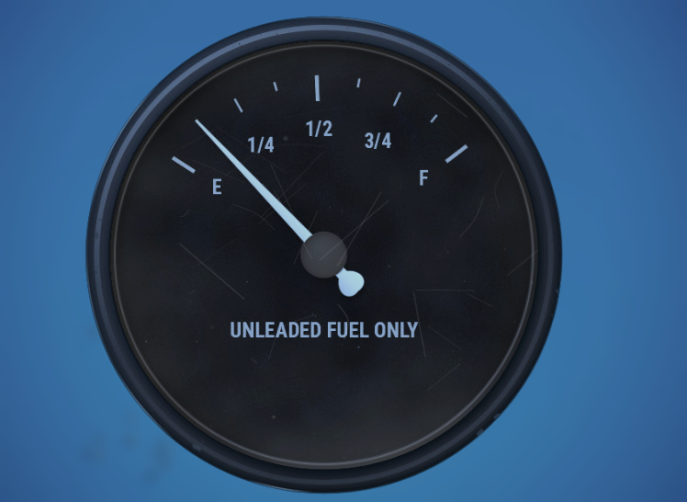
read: 0.125
